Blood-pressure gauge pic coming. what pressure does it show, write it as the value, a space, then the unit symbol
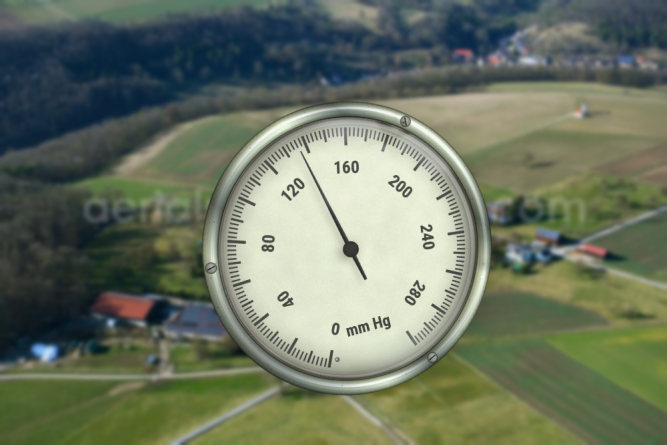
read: 136 mmHg
